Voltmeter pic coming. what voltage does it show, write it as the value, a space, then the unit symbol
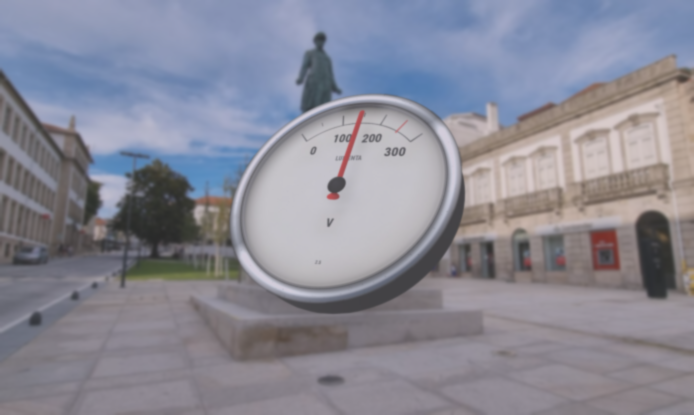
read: 150 V
